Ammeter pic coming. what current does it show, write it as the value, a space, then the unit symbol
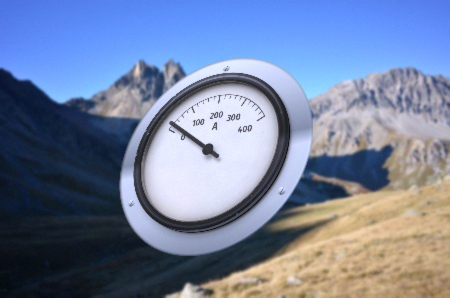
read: 20 A
